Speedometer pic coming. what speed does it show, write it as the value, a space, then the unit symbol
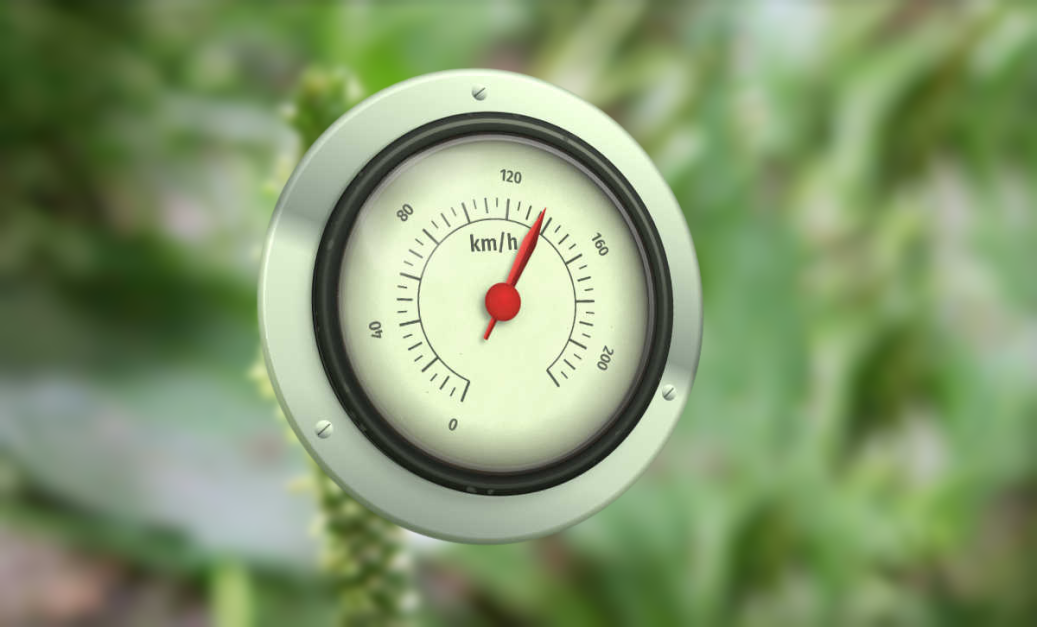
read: 135 km/h
